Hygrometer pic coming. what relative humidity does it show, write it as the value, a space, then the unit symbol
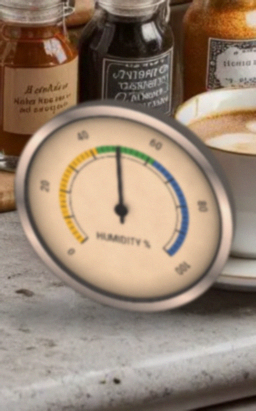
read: 50 %
